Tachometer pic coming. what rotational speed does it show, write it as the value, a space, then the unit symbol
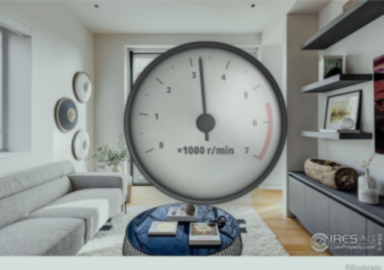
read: 3250 rpm
